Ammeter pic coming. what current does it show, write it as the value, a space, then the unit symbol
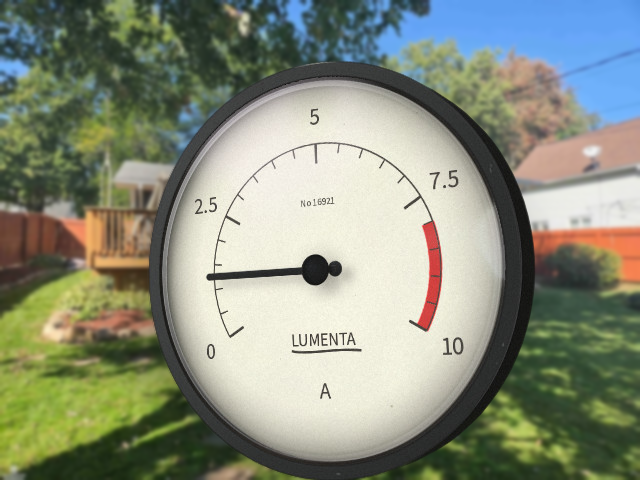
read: 1.25 A
